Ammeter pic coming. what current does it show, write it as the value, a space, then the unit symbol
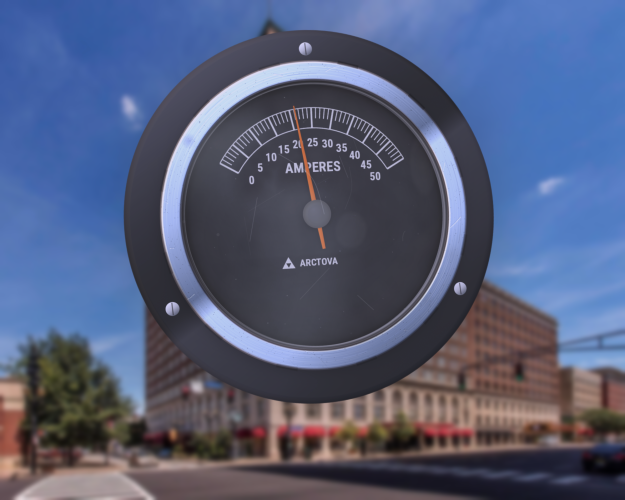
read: 21 A
